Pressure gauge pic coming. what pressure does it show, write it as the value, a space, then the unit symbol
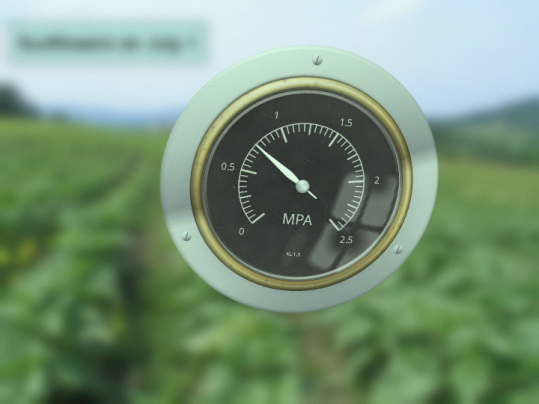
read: 0.75 MPa
